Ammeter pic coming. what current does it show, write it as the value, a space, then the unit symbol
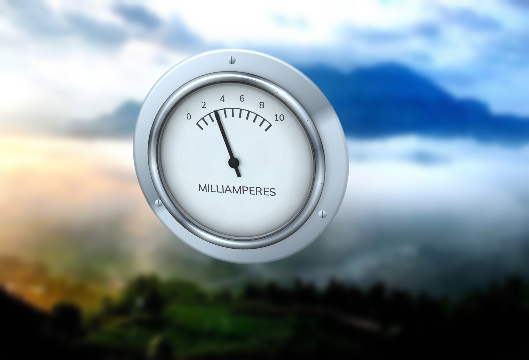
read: 3 mA
